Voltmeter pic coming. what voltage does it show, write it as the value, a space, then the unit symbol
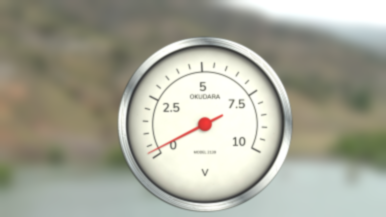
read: 0.25 V
